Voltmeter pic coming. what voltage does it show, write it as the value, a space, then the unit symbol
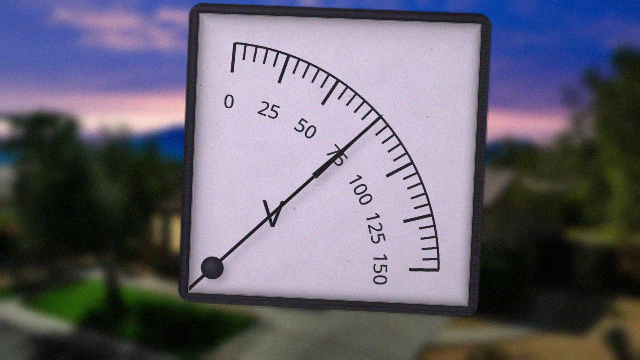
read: 75 V
